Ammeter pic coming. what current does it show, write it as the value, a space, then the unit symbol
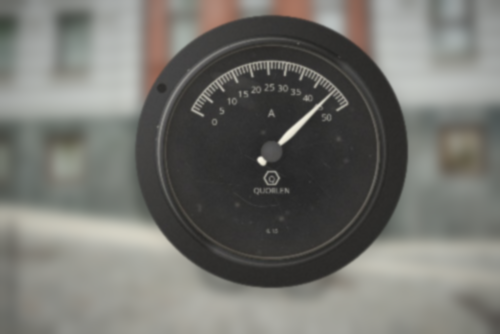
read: 45 A
